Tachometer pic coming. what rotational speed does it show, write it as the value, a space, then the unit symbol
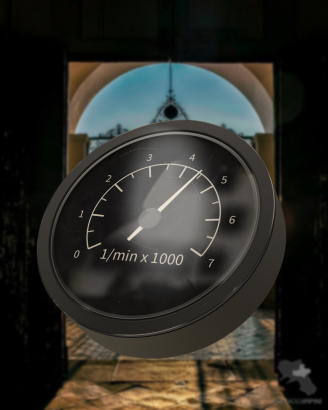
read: 4500 rpm
